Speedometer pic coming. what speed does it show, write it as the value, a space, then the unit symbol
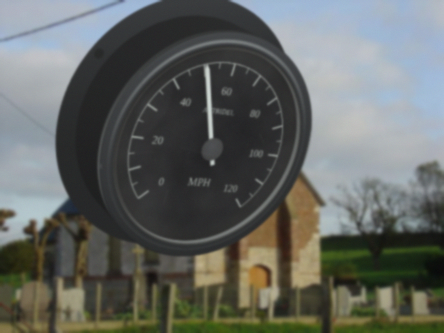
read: 50 mph
